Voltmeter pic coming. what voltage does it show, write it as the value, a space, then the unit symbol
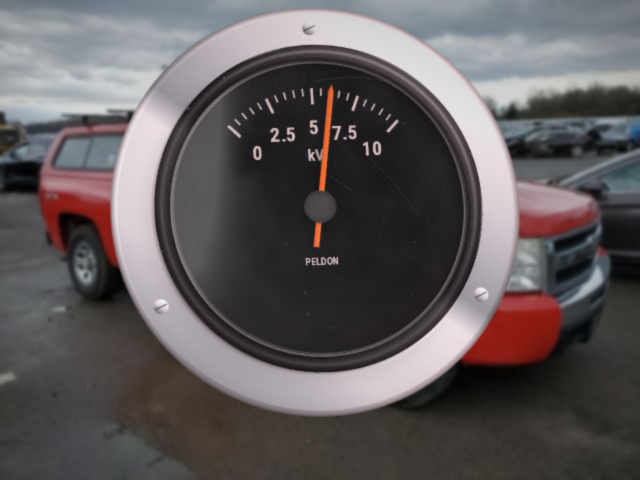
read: 6 kV
